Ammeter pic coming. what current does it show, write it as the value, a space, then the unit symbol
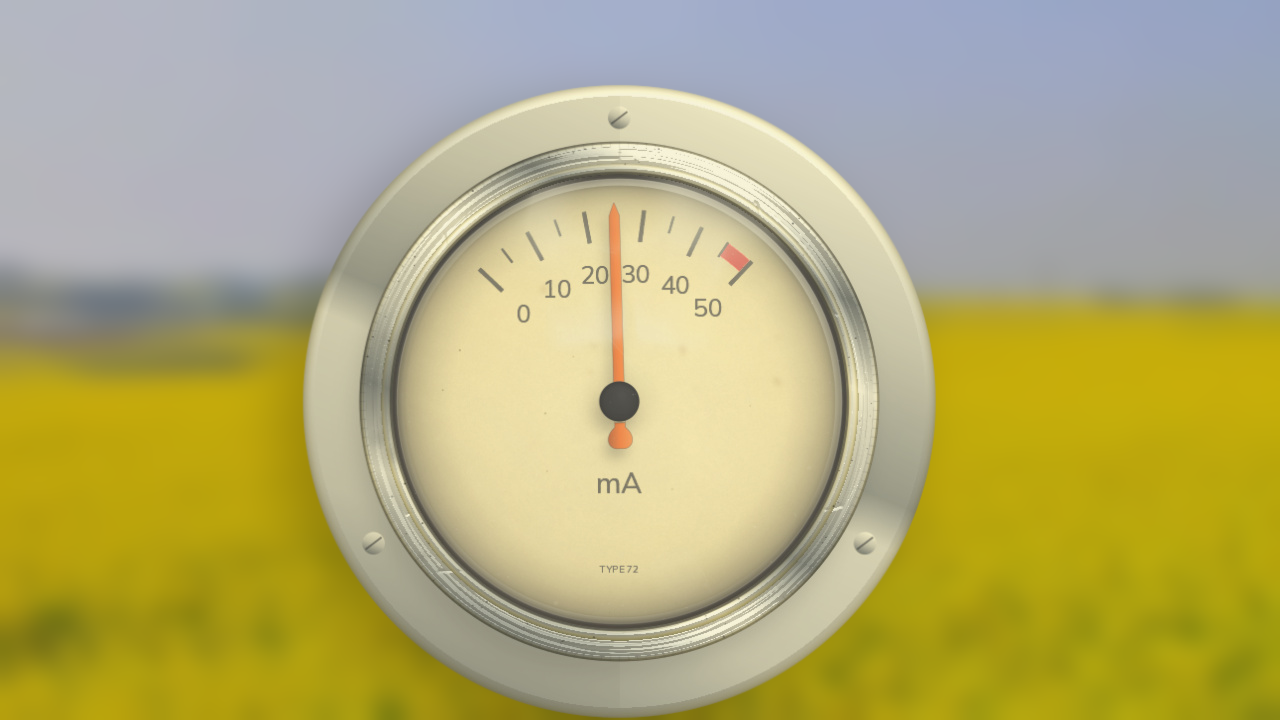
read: 25 mA
